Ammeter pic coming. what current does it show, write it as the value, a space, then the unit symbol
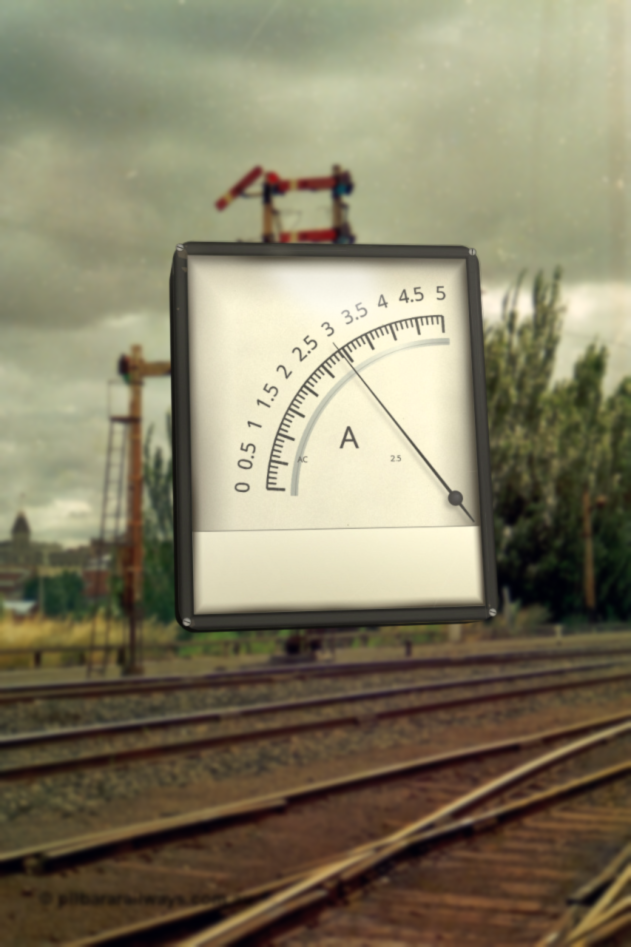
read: 2.9 A
